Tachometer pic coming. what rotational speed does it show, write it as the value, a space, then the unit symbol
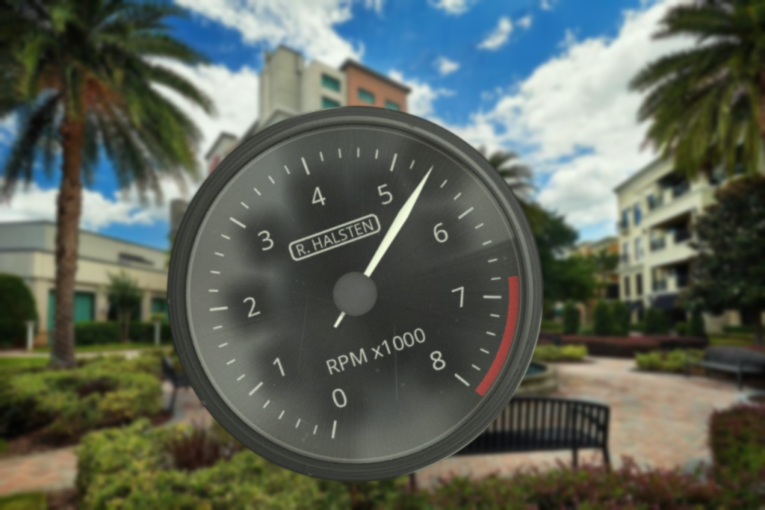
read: 5400 rpm
